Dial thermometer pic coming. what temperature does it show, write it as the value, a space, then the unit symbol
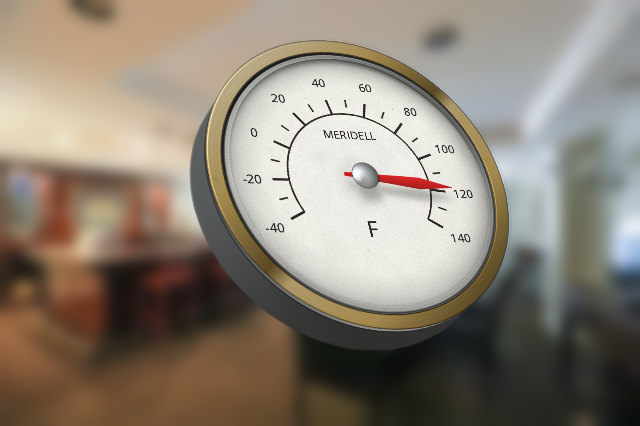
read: 120 °F
